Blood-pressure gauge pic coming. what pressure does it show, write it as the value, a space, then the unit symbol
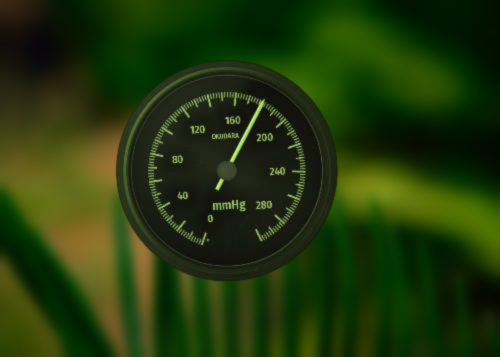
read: 180 mmHg
